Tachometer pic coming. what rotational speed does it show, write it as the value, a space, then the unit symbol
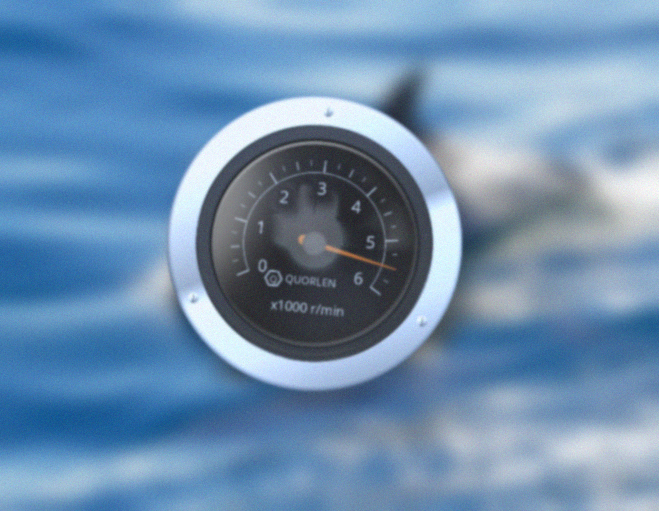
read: 5500 rpm
